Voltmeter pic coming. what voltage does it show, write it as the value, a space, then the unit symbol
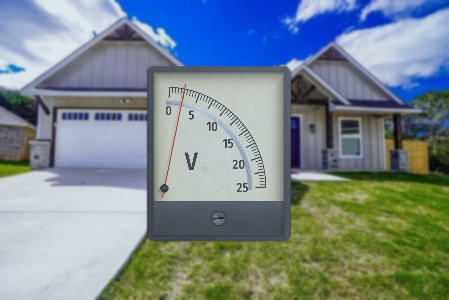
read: 2.5 V
